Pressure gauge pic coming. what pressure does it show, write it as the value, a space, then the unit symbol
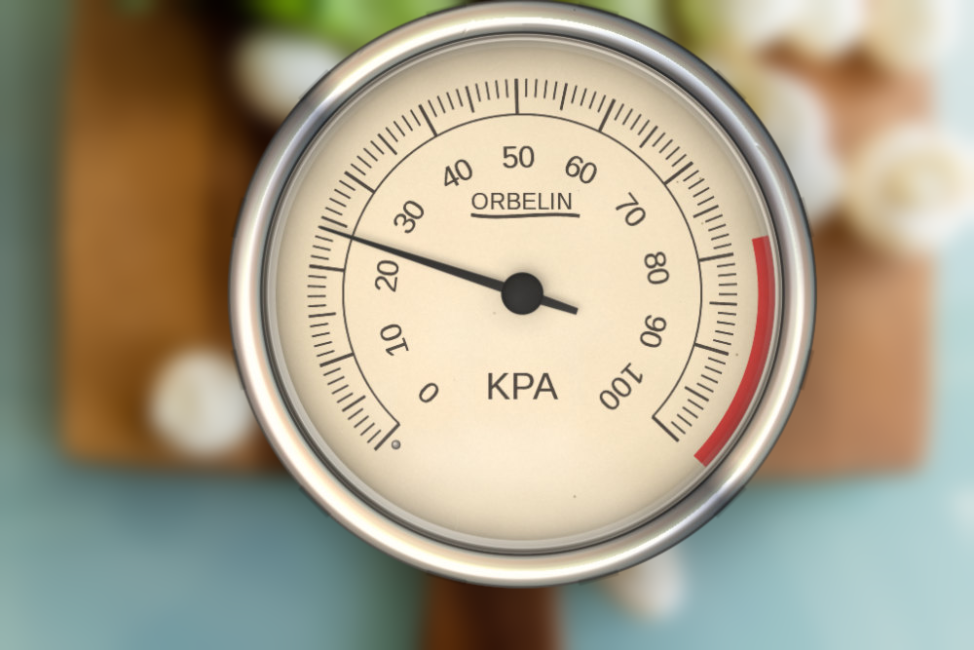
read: 24 kPa
